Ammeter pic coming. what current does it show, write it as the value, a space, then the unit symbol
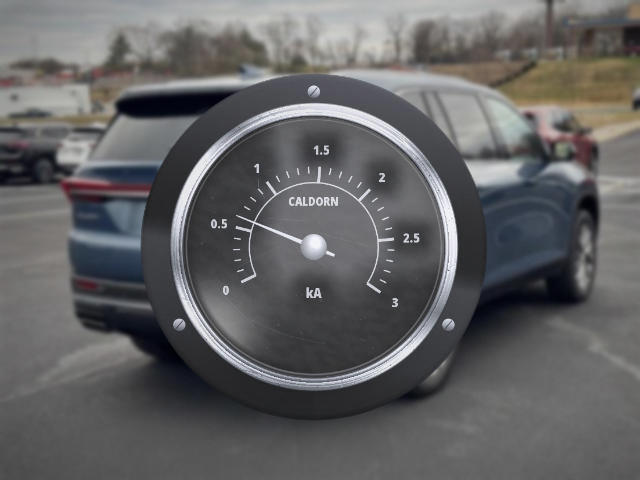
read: 0.6 kA
